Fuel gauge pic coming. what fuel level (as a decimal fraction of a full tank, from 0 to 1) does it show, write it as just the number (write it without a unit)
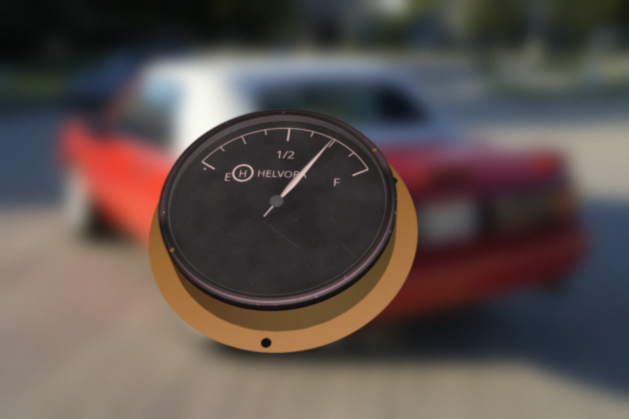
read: 0.75
